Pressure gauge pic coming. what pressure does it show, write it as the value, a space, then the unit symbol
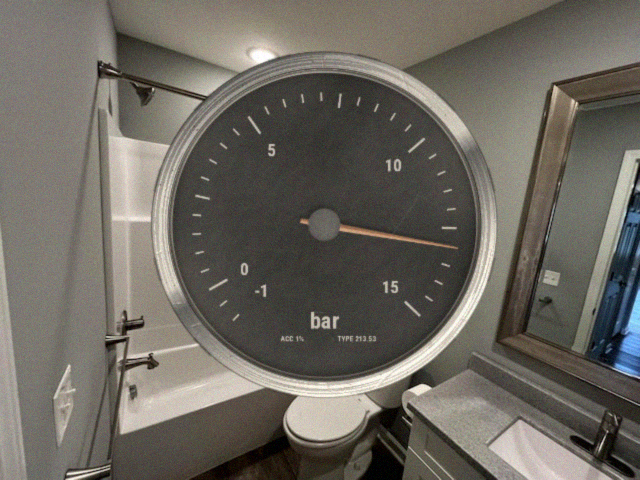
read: 13 bar
